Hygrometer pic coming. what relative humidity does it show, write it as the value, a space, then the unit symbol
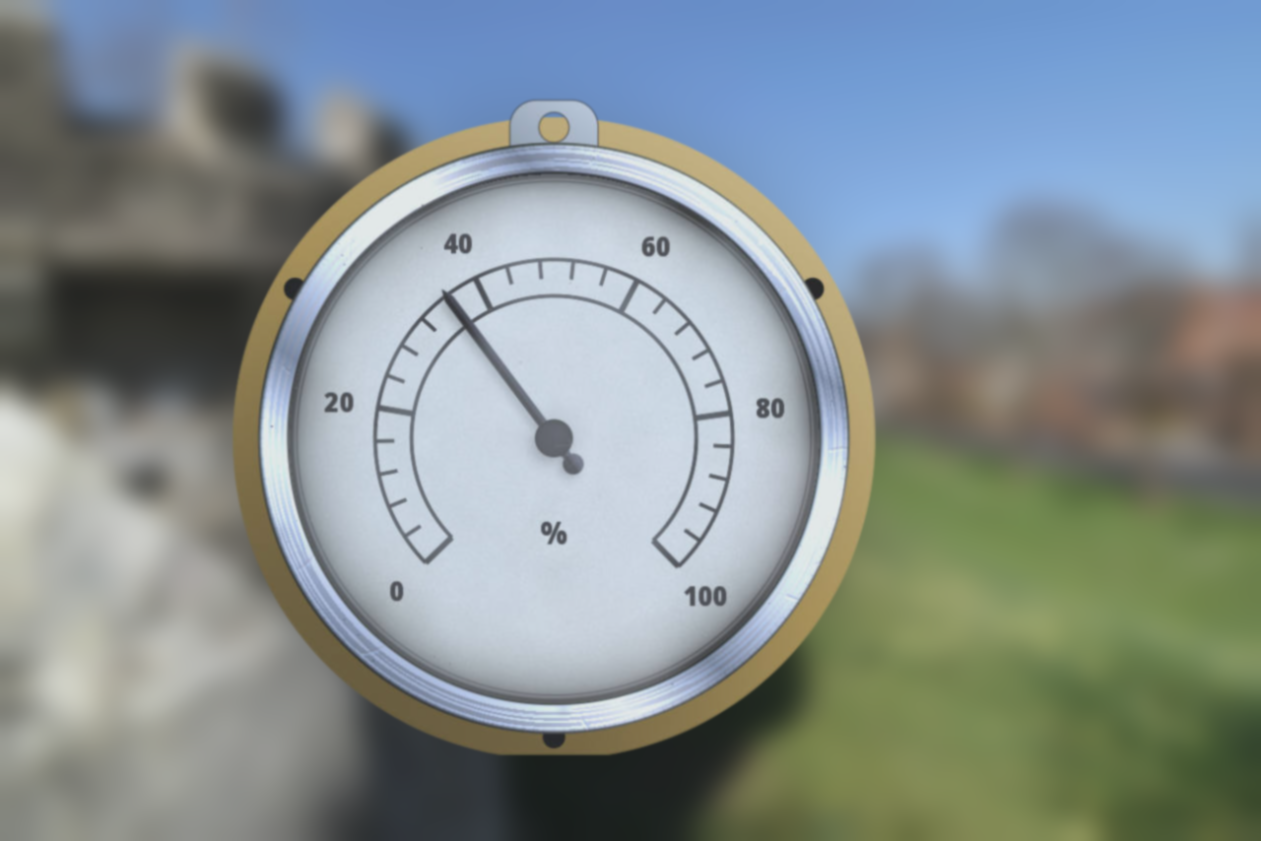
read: 36 %
